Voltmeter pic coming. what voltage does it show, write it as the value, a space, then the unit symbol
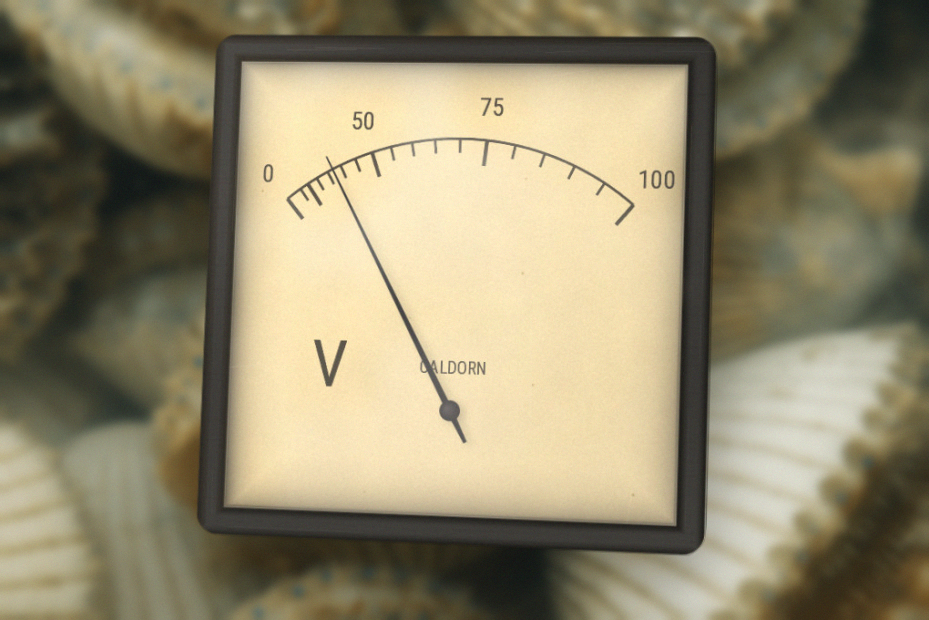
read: 37.5 V
